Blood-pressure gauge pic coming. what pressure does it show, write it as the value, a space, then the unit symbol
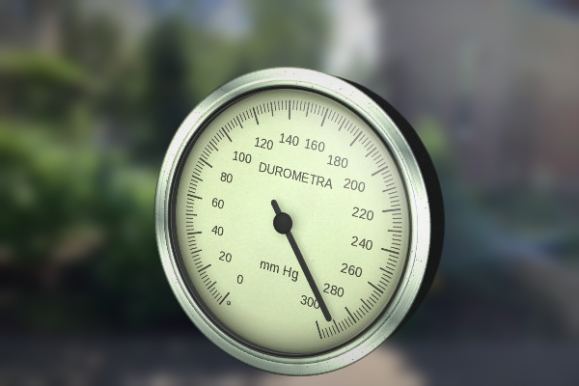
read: 290 mmHg
